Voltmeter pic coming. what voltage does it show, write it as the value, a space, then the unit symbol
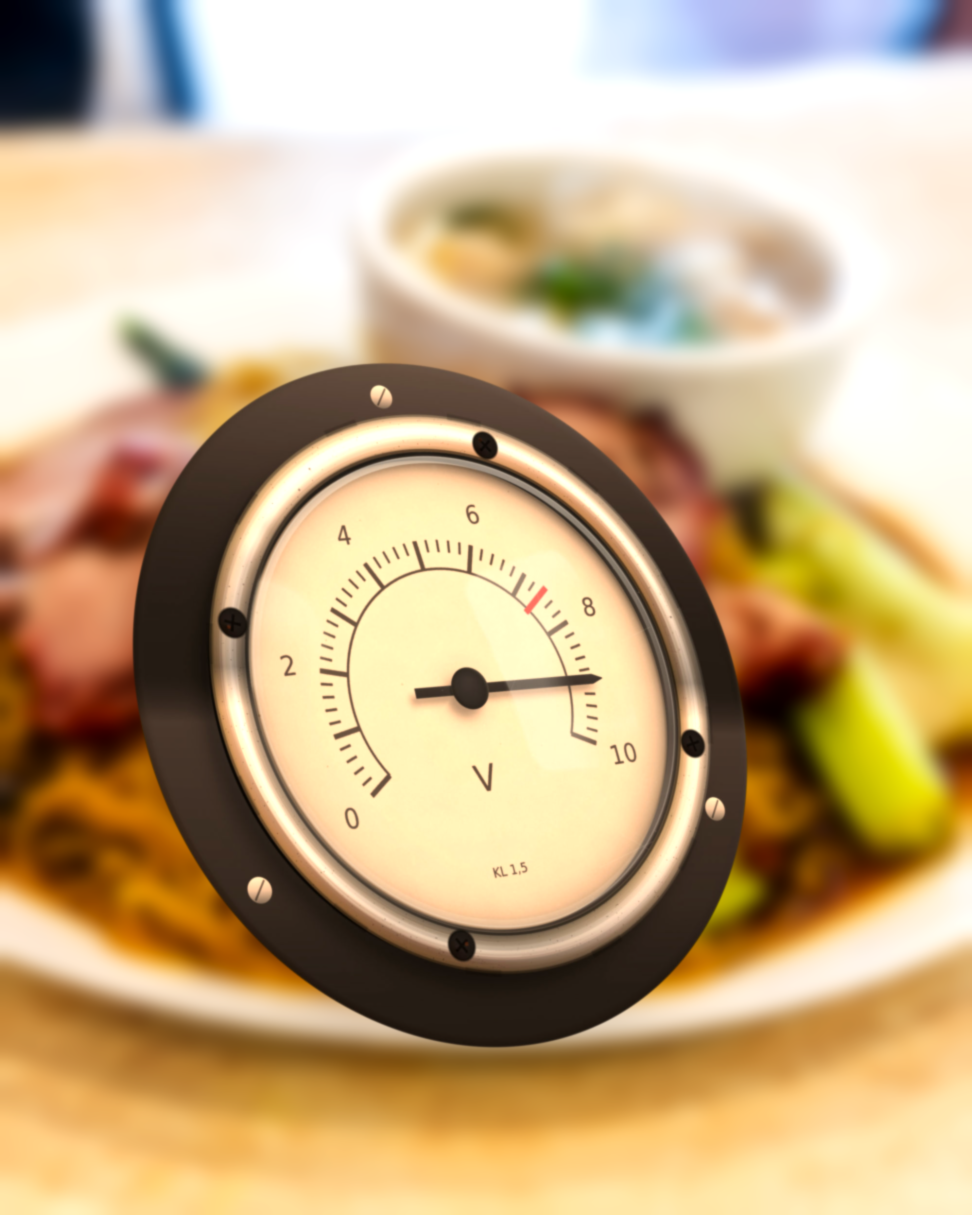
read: 9 V
